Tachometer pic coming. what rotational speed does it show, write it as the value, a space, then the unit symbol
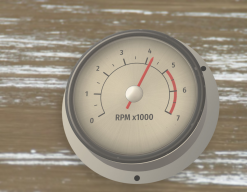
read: 4250 rpm
